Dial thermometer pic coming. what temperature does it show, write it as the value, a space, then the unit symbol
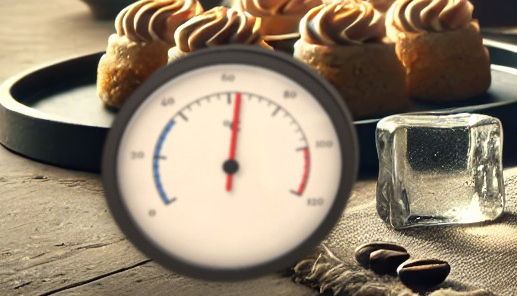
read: 64 °C
